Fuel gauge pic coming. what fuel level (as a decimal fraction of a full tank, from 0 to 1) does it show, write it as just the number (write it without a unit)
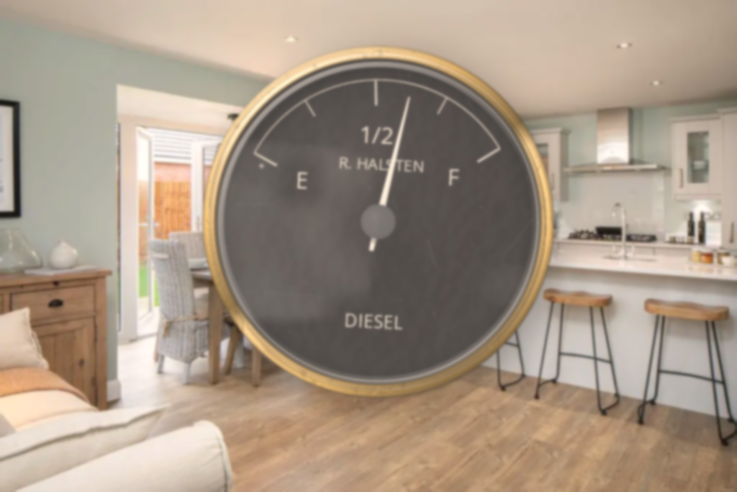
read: 0.625
